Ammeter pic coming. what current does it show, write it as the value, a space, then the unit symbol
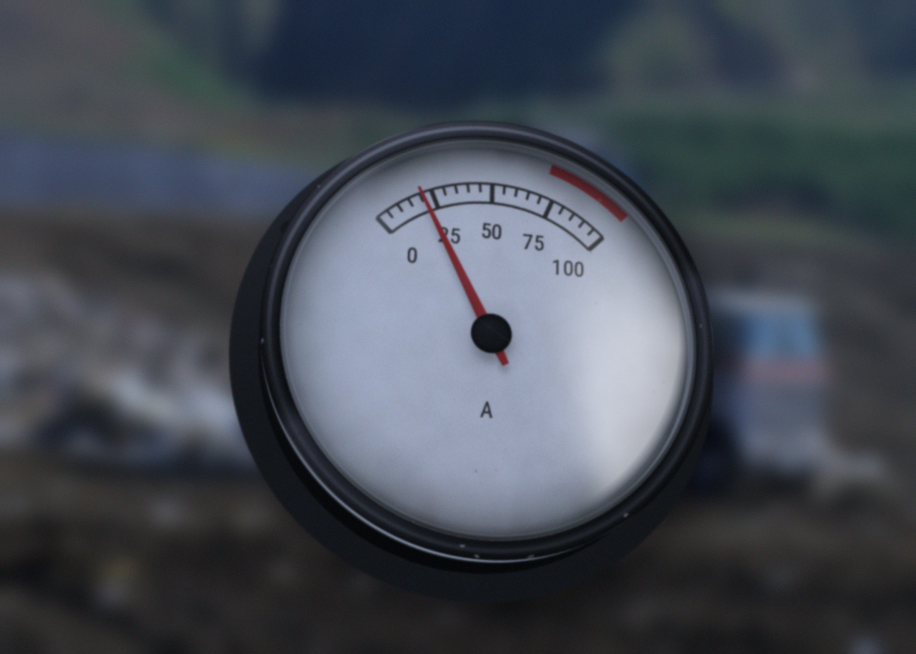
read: 20 A
